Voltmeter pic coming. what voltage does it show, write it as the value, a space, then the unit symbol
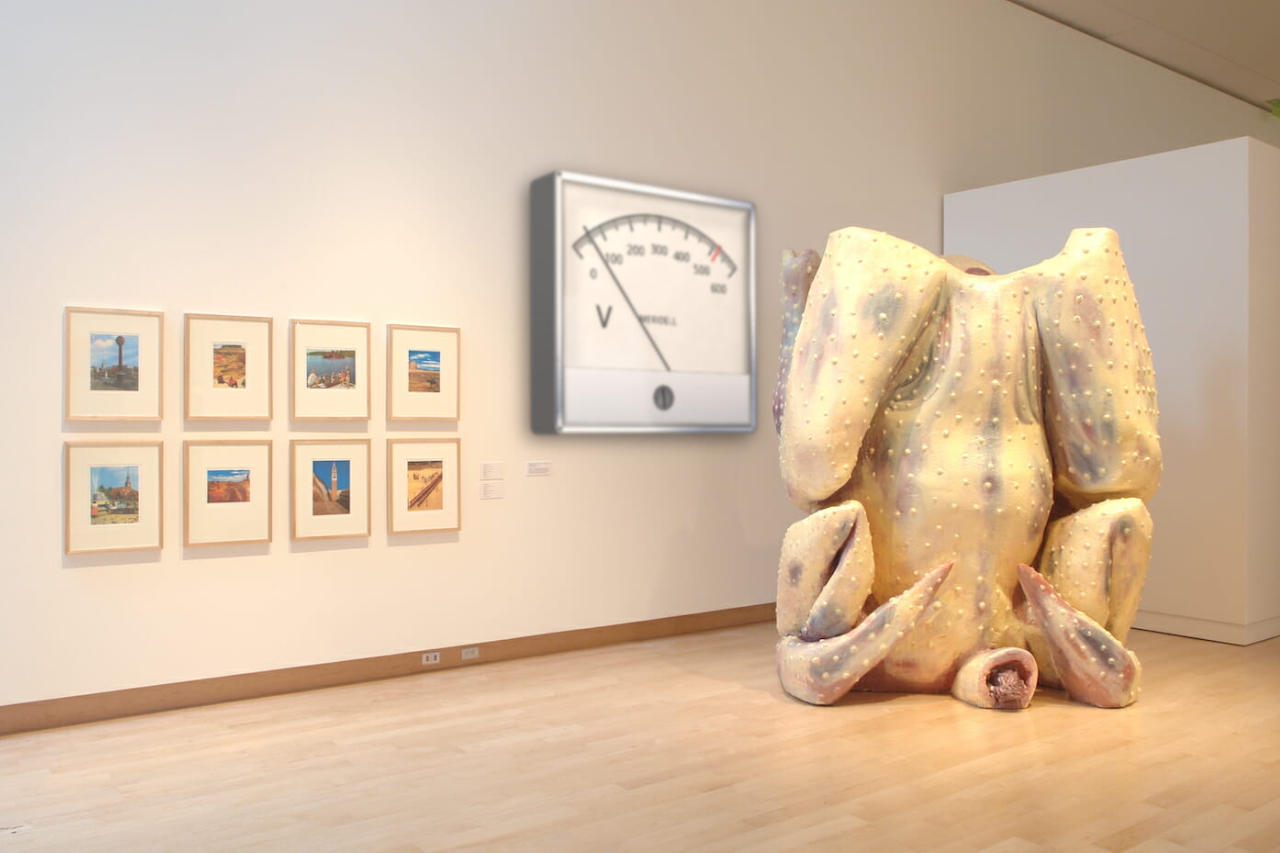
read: 50 V
